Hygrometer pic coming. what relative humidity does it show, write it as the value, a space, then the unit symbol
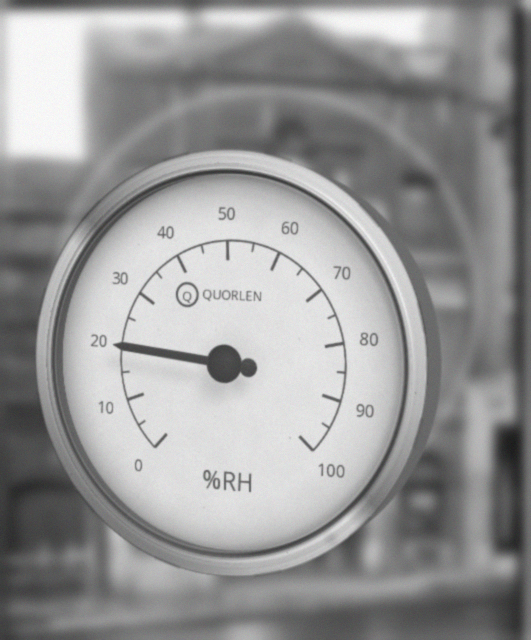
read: 20 %
